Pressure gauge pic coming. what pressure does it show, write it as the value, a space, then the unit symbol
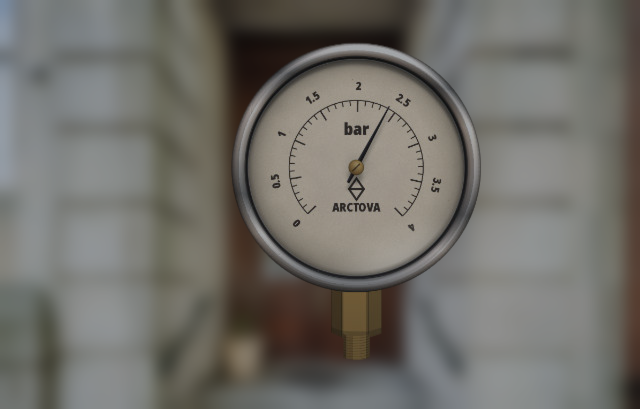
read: 2.4 bar
